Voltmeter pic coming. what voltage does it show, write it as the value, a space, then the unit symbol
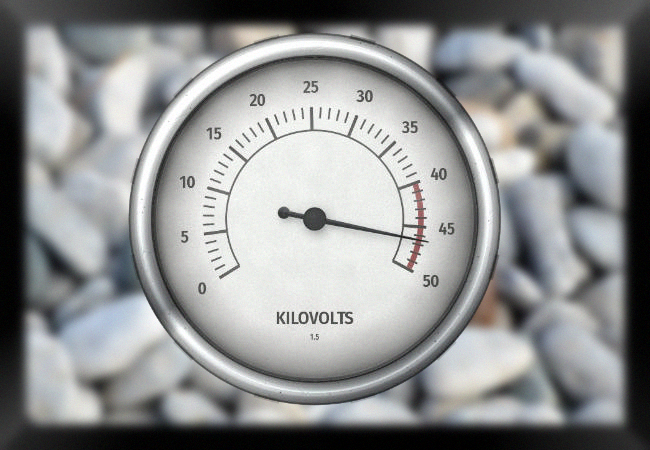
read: 46.5 kV
